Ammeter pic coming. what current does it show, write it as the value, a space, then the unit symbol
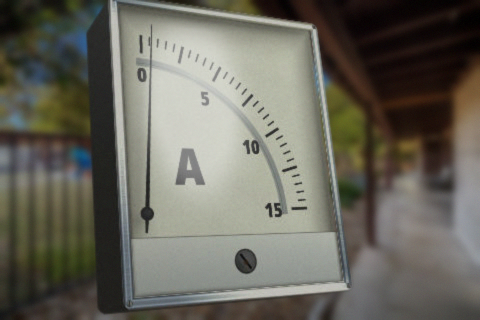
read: 0.5 A
